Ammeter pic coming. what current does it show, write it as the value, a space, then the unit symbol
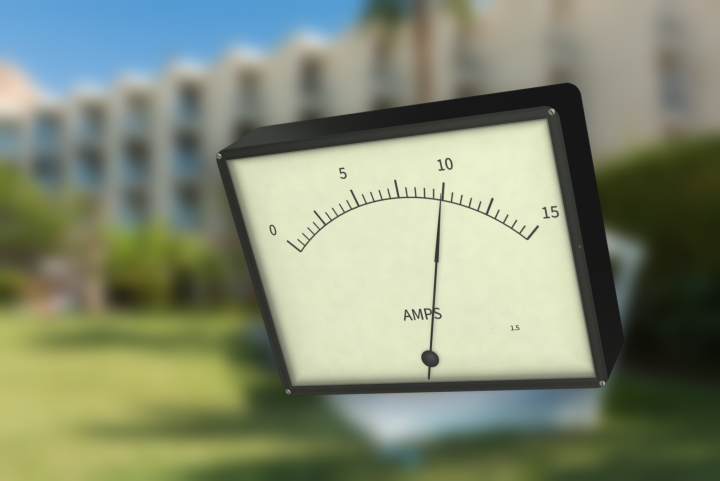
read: 10 A
